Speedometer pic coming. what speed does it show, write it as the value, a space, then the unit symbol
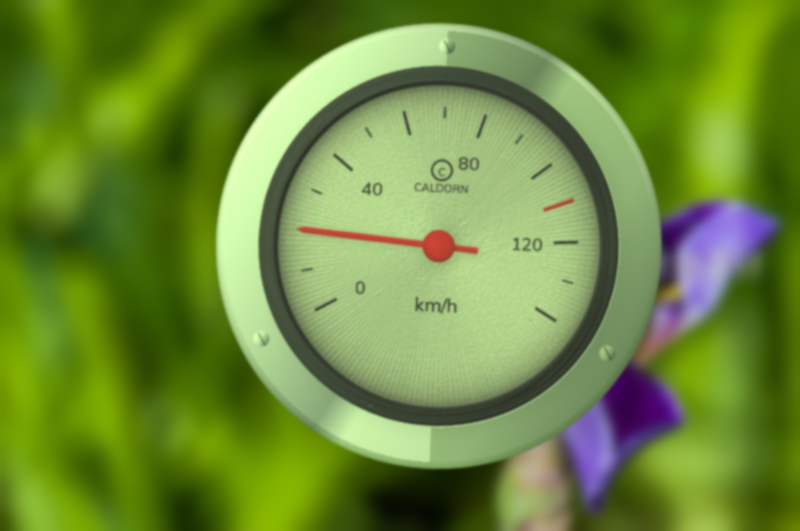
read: 20 km/h
